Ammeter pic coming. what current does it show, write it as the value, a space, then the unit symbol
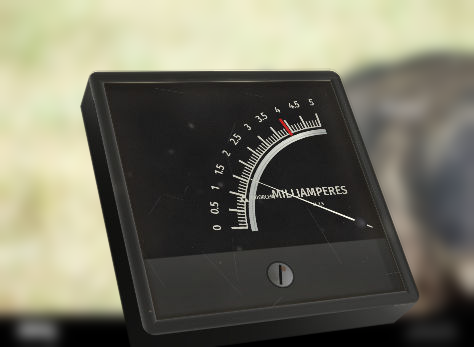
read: 1.5 mA
